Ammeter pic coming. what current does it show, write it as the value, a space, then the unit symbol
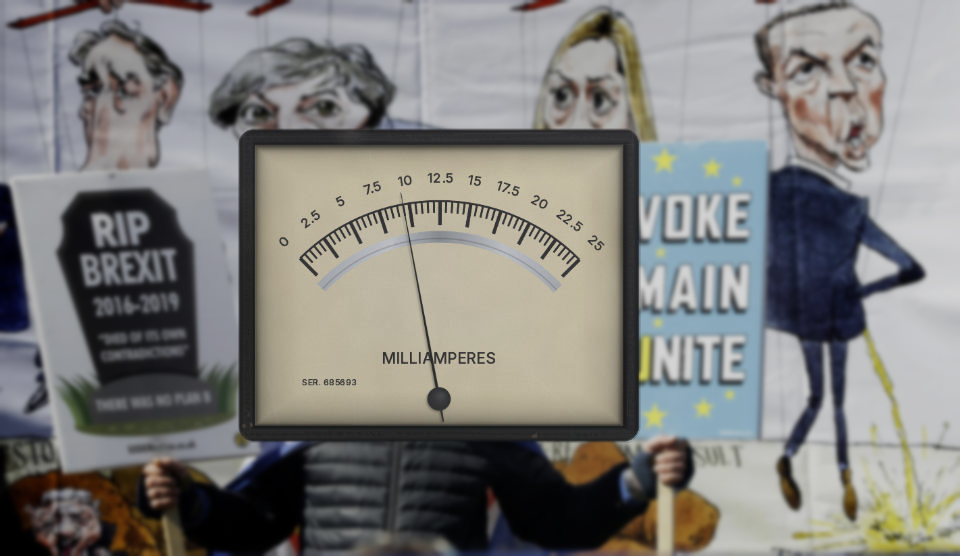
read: 9.5 mA
